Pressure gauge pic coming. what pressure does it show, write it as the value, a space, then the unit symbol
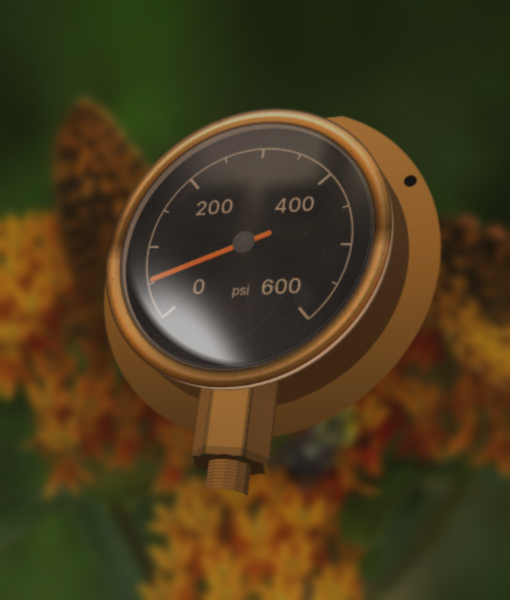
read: 50 psi
